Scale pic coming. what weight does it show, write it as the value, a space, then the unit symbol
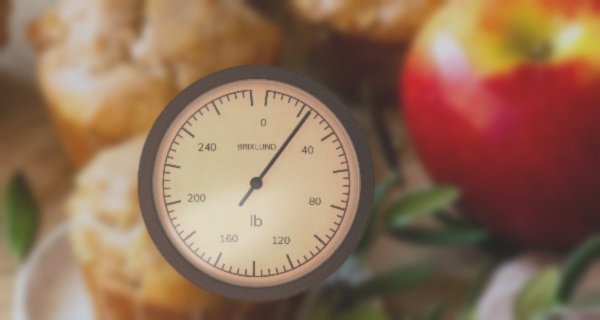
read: 24 lb
